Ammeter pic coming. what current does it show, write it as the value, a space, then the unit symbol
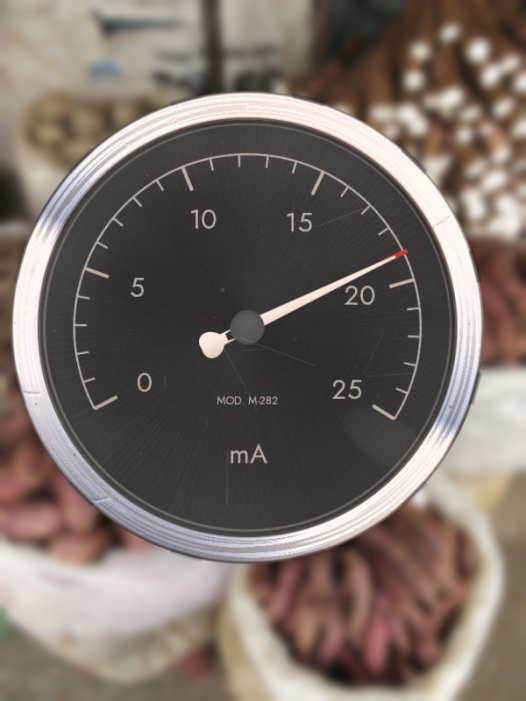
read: 19 mA
